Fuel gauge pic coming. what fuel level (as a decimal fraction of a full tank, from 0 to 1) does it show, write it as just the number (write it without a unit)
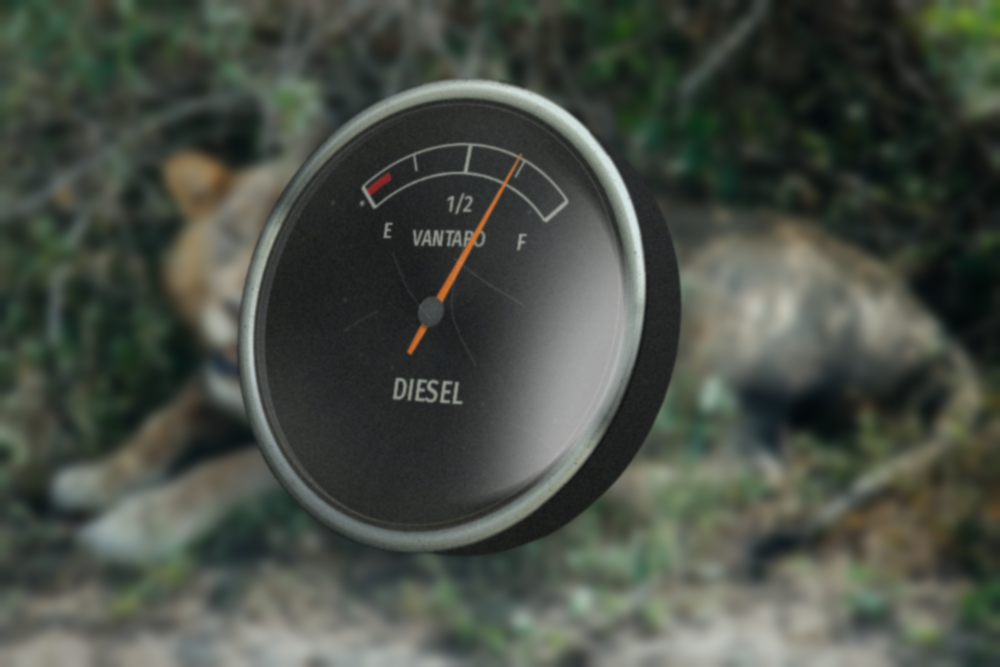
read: 0.75
